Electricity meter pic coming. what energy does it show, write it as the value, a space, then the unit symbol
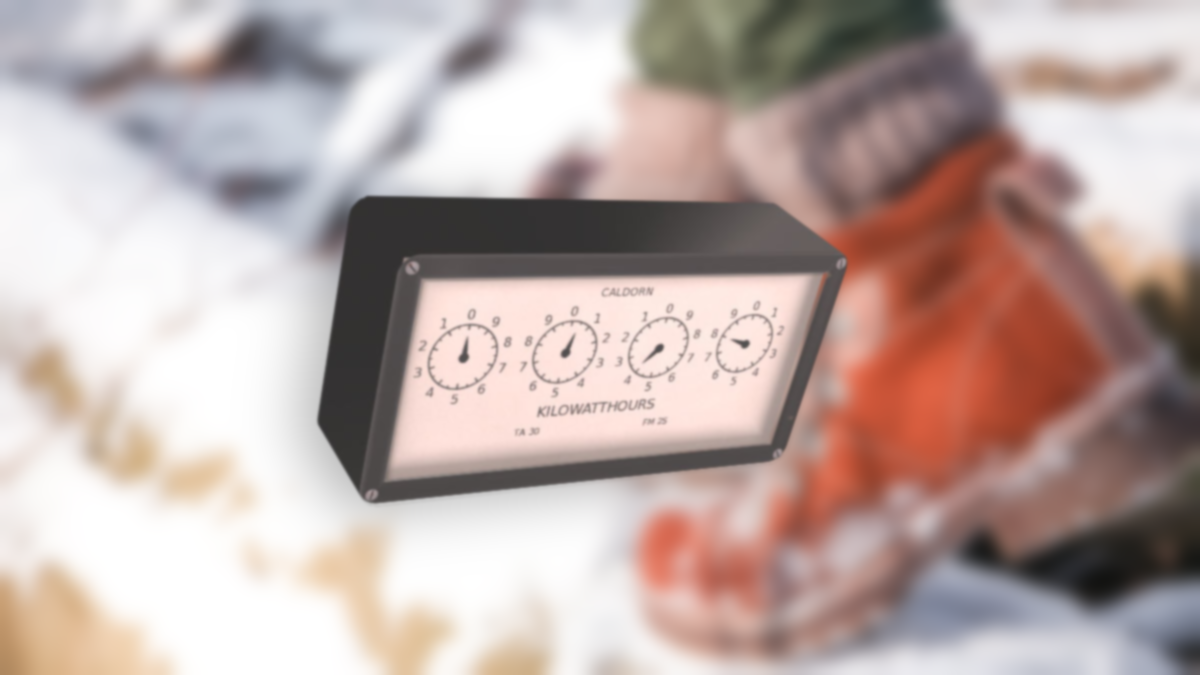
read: 38 kWh
